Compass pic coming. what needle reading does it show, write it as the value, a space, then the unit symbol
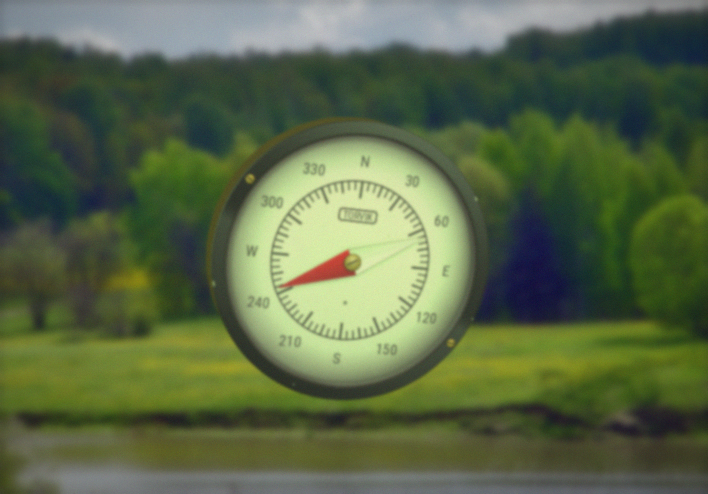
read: 245 °
